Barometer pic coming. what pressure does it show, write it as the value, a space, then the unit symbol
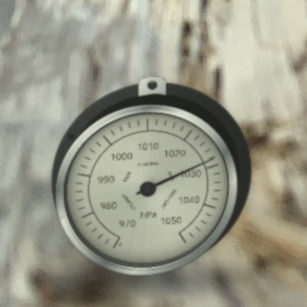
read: 1028 hPa
